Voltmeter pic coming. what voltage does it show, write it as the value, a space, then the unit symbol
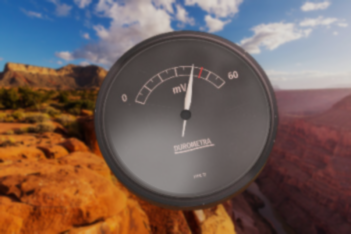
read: 40 mV
